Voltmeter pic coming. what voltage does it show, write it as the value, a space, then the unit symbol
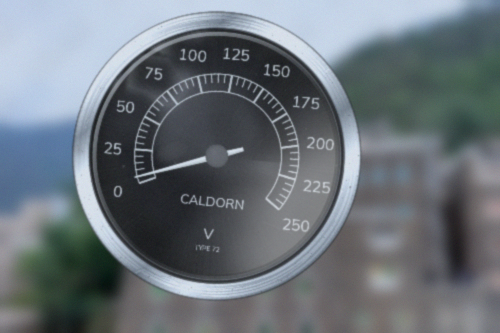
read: 5 V
